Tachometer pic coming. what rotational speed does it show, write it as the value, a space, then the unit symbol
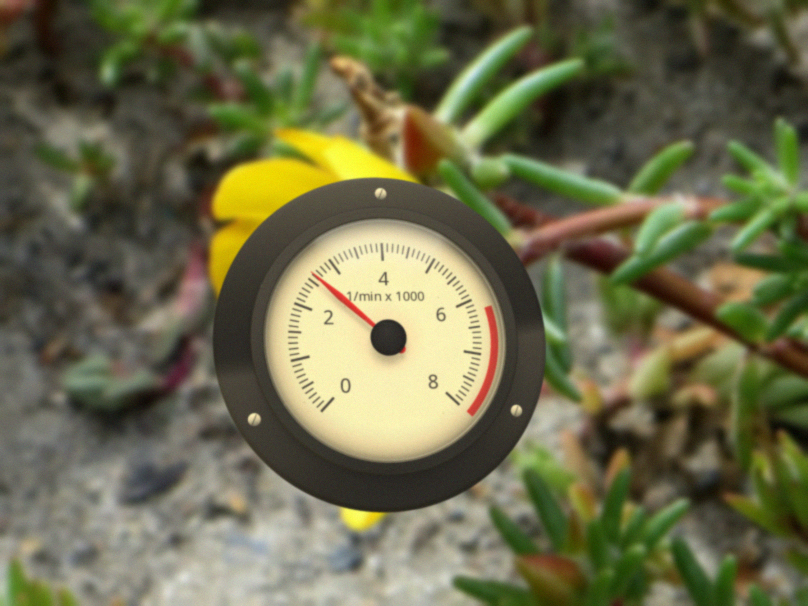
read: 2600 rpm
